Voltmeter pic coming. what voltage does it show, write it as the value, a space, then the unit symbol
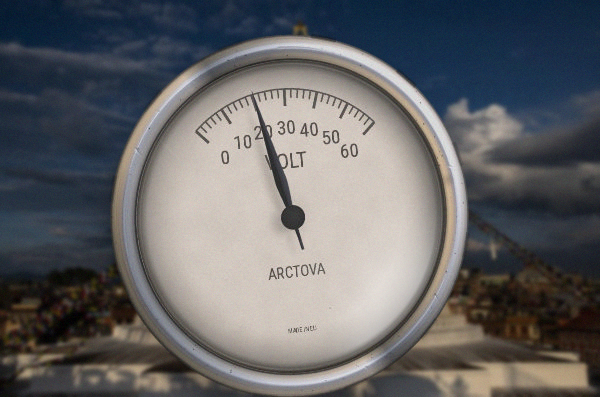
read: 20 V
